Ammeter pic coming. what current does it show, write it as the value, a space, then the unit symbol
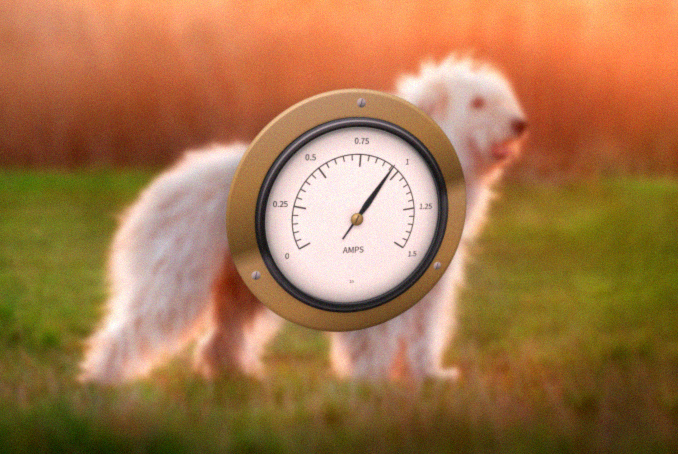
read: 0.95 A
